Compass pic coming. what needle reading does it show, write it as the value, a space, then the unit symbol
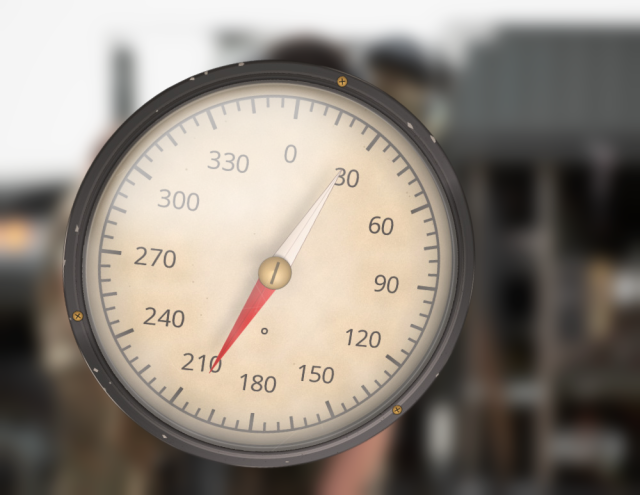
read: 205 °
